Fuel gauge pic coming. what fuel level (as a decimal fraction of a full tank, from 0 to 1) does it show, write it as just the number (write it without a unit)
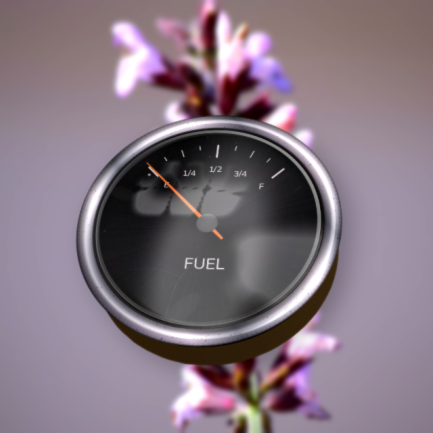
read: 0
